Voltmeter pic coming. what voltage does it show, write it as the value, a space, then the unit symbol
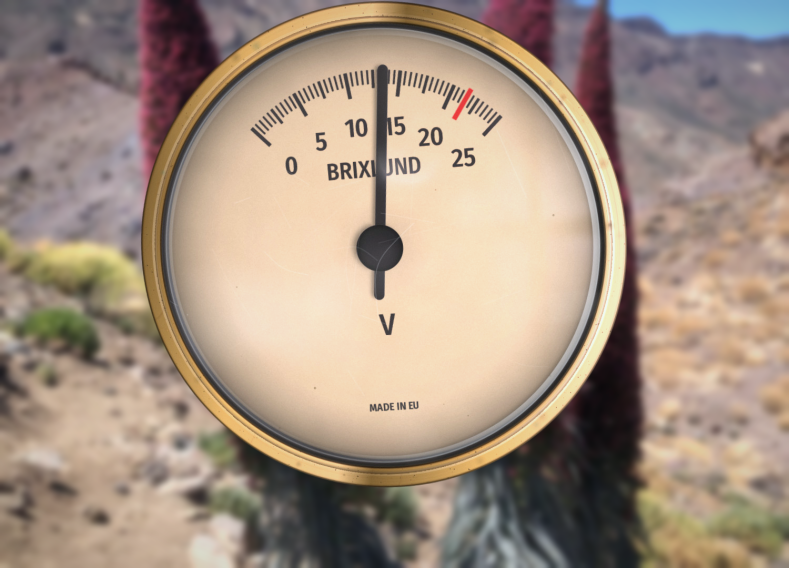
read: 13.5 V
